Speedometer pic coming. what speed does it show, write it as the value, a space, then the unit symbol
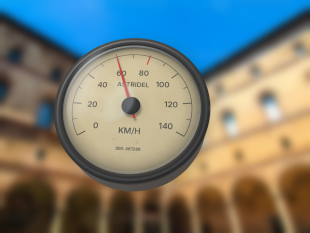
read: 60 km/h
